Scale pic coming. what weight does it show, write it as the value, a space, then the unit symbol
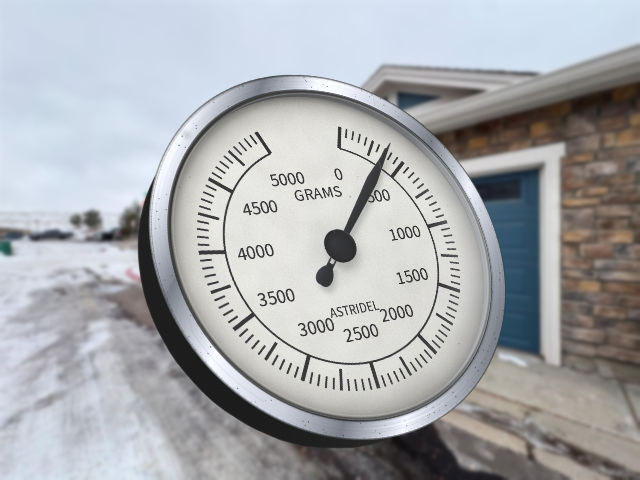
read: 350 g
